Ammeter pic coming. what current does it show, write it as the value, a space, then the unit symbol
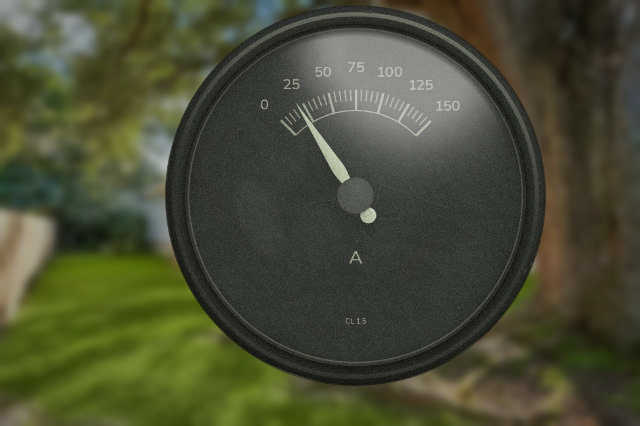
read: 20 A
